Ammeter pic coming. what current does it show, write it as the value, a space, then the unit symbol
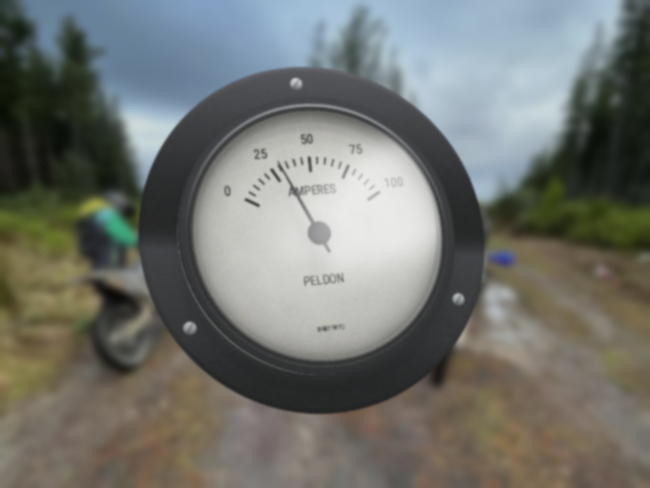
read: 30 A
